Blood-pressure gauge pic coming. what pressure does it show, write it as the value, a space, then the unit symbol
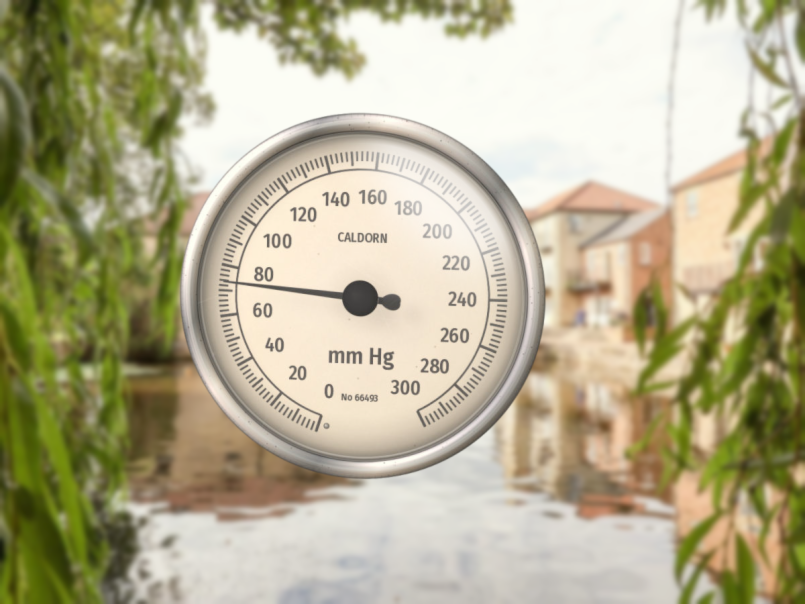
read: 74 mmHg
